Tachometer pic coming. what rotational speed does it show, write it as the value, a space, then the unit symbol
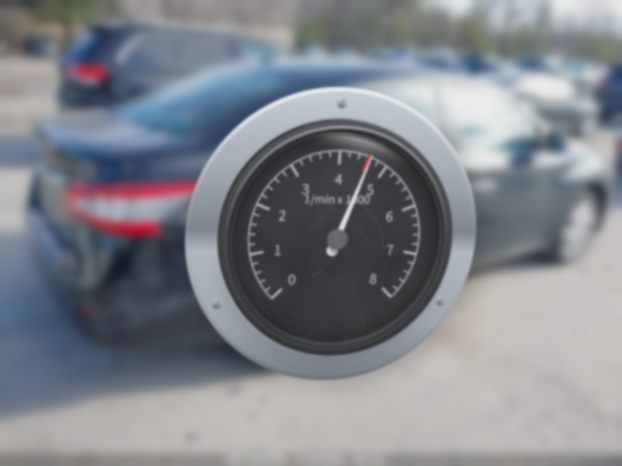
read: 4600 rpm
